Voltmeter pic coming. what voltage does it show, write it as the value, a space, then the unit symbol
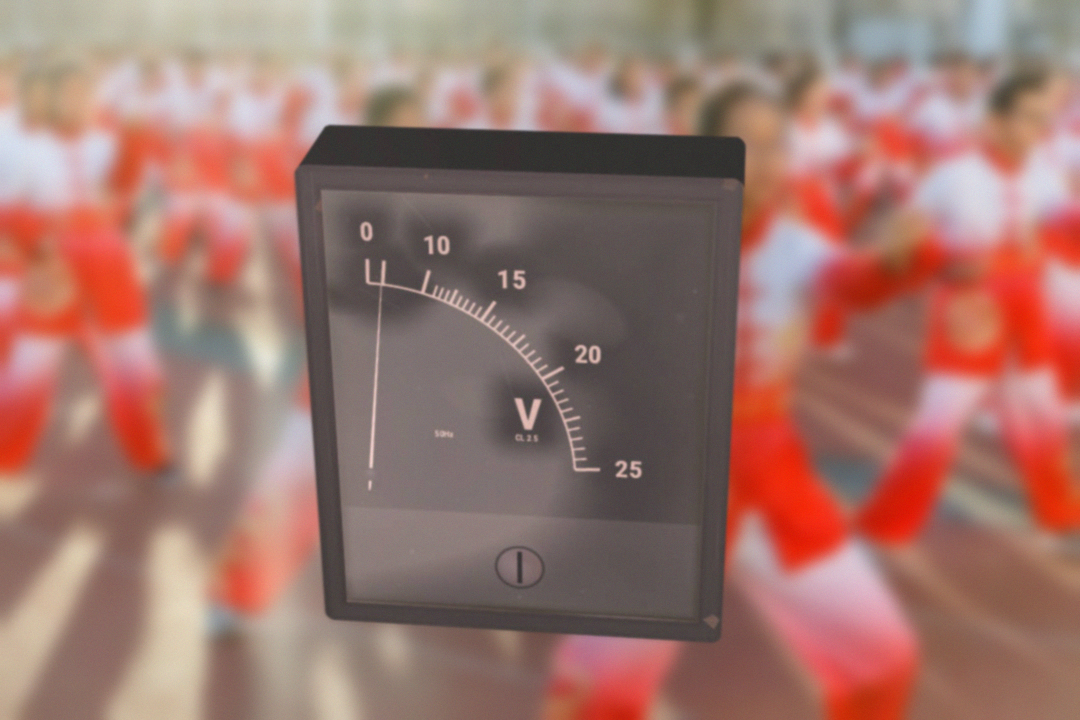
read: 5 V
